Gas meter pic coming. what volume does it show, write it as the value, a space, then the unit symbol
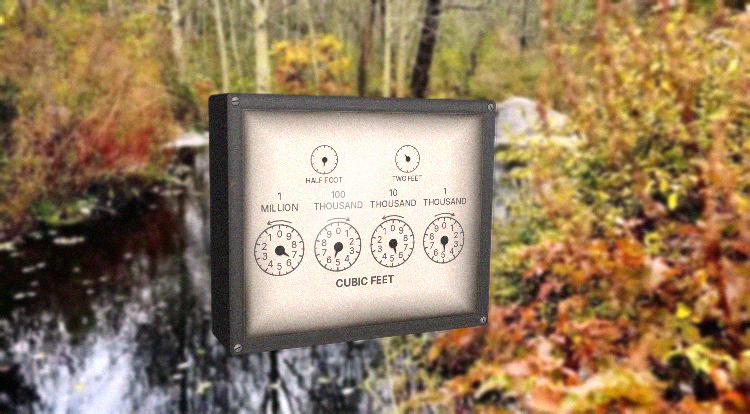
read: 655500 ft³
